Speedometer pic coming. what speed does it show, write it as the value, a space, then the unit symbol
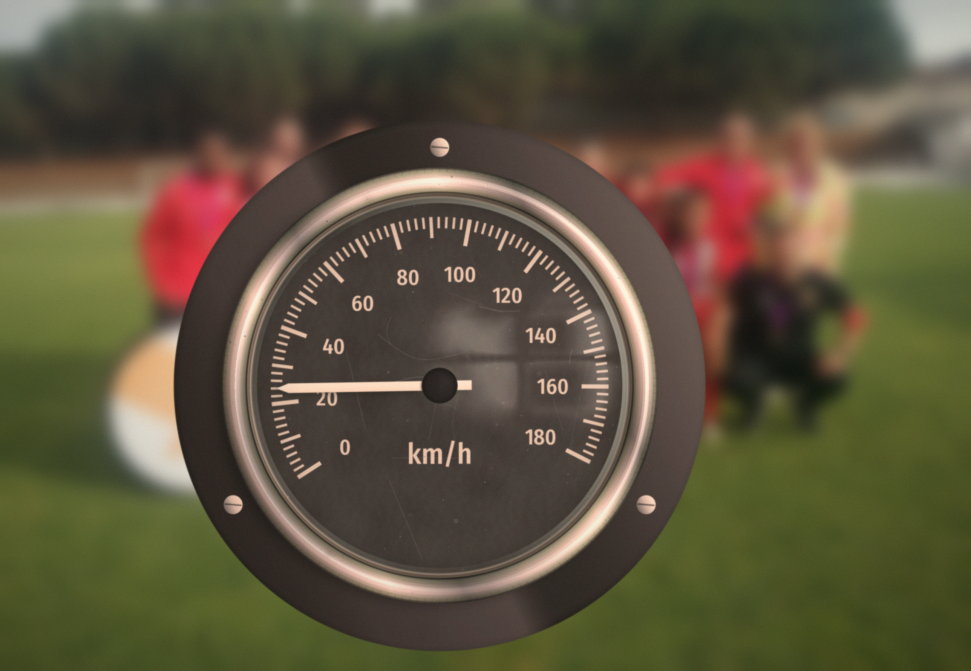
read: 24 km/h
